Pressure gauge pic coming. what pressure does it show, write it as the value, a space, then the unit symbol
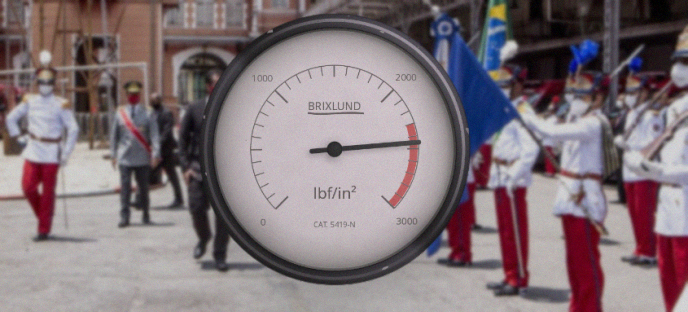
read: 2450 psi
